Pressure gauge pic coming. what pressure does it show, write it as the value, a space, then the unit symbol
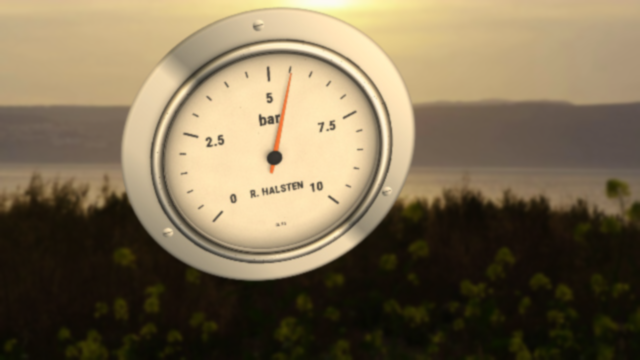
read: 5.5 bar
